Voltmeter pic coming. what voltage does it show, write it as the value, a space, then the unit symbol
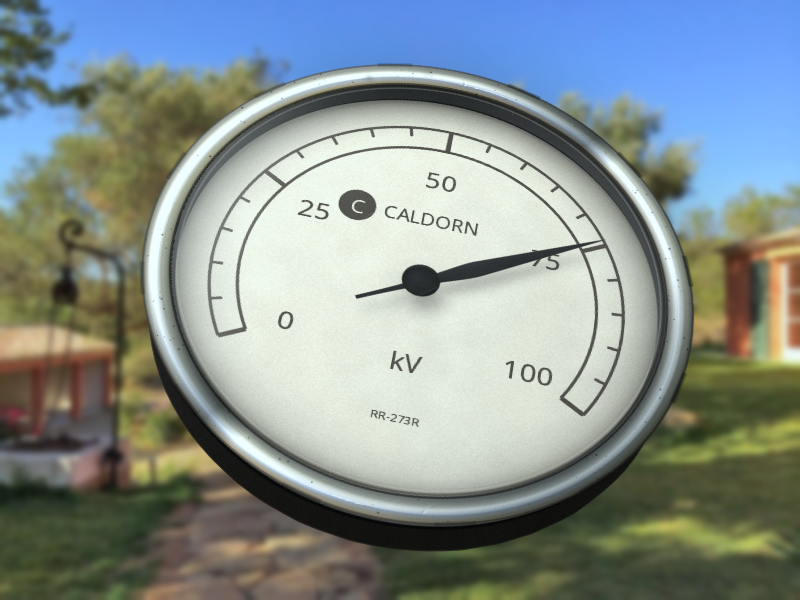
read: 75 kV
